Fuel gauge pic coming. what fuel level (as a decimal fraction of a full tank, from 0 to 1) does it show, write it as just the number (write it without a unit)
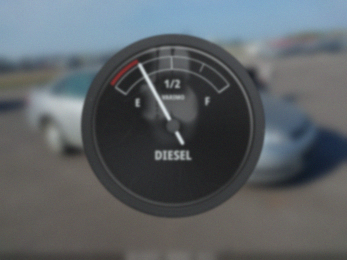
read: 0.25
